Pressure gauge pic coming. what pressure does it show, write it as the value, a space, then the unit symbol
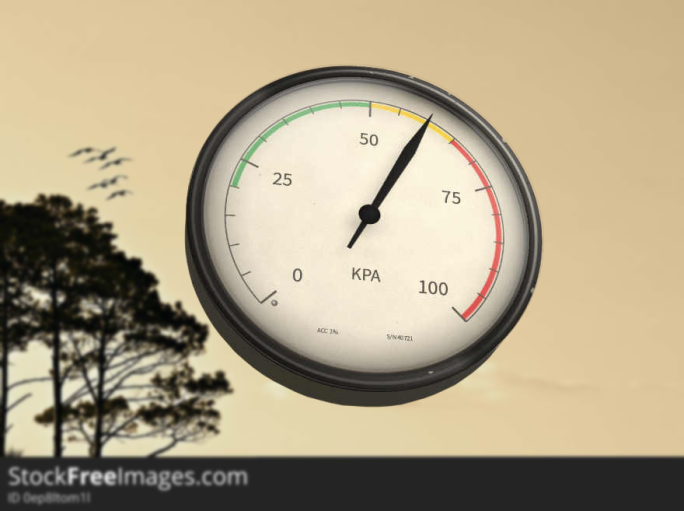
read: 60 kPa
